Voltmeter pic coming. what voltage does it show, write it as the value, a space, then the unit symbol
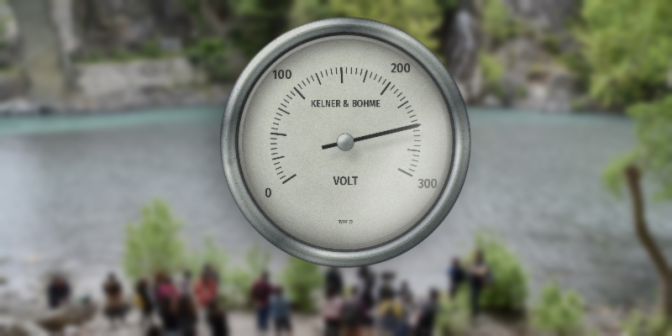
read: 250 V
